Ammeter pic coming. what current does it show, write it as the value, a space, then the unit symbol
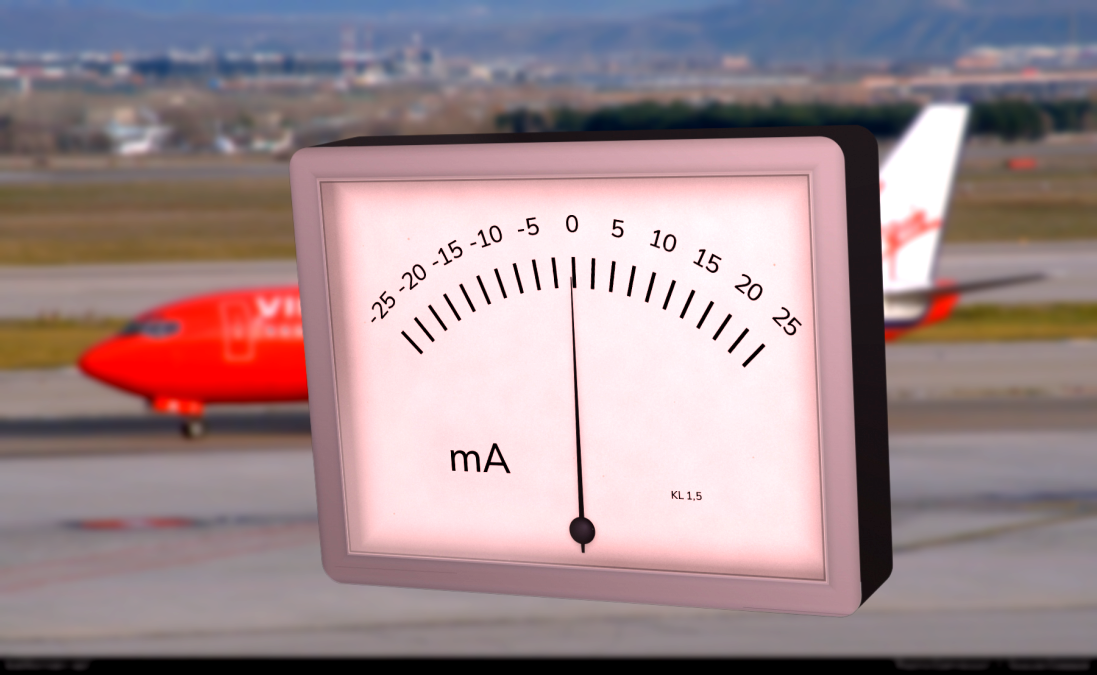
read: 0 mA
